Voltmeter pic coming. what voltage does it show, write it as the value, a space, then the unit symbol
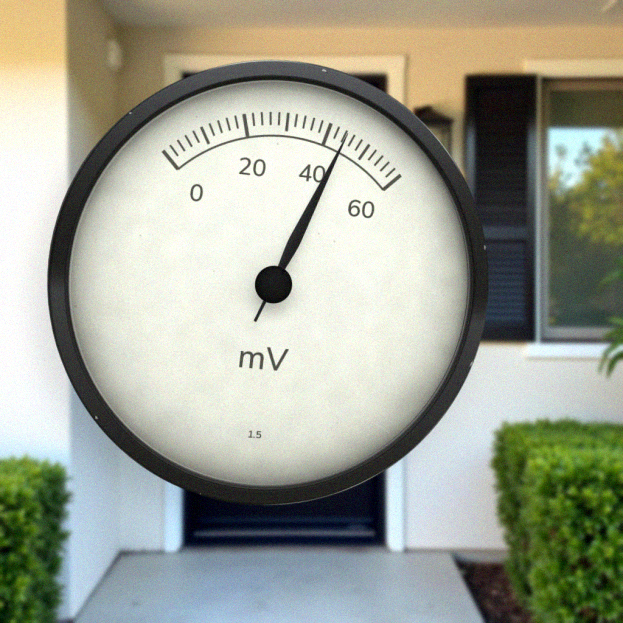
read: 44 mV
